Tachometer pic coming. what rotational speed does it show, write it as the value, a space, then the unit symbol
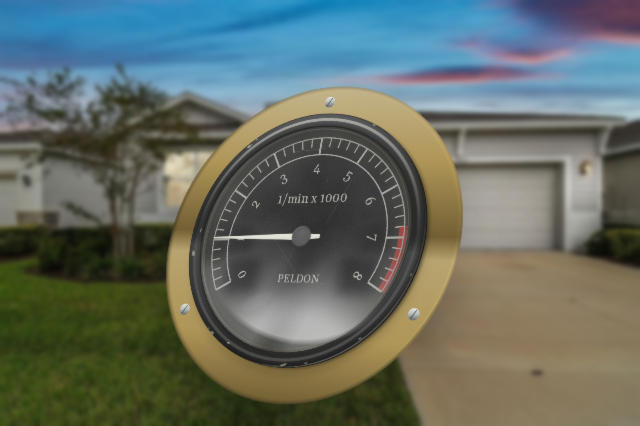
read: 1000 rpm
